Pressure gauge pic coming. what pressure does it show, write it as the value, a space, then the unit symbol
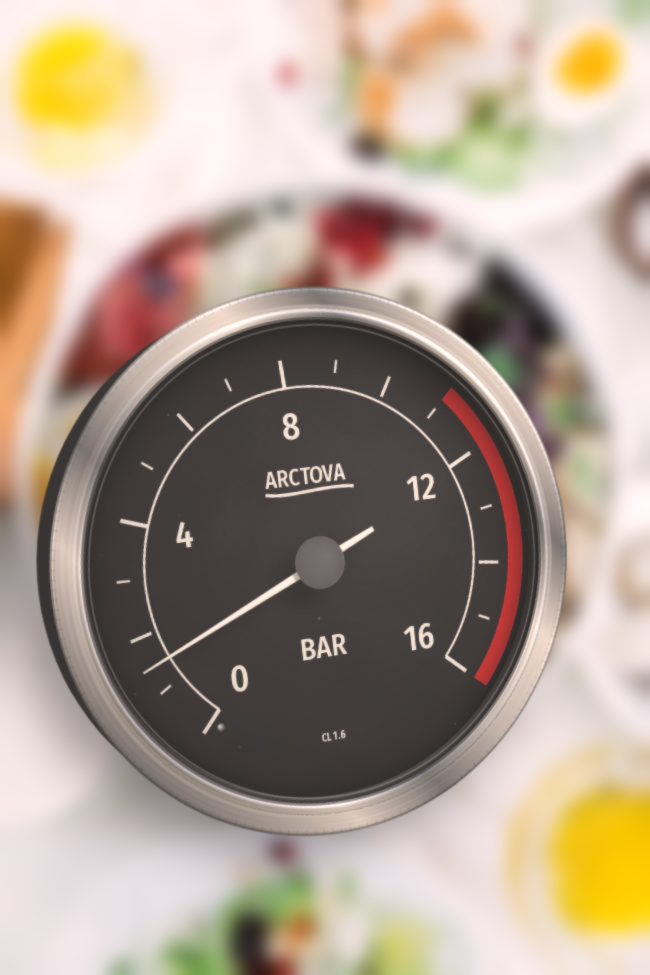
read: 1.5 bar
